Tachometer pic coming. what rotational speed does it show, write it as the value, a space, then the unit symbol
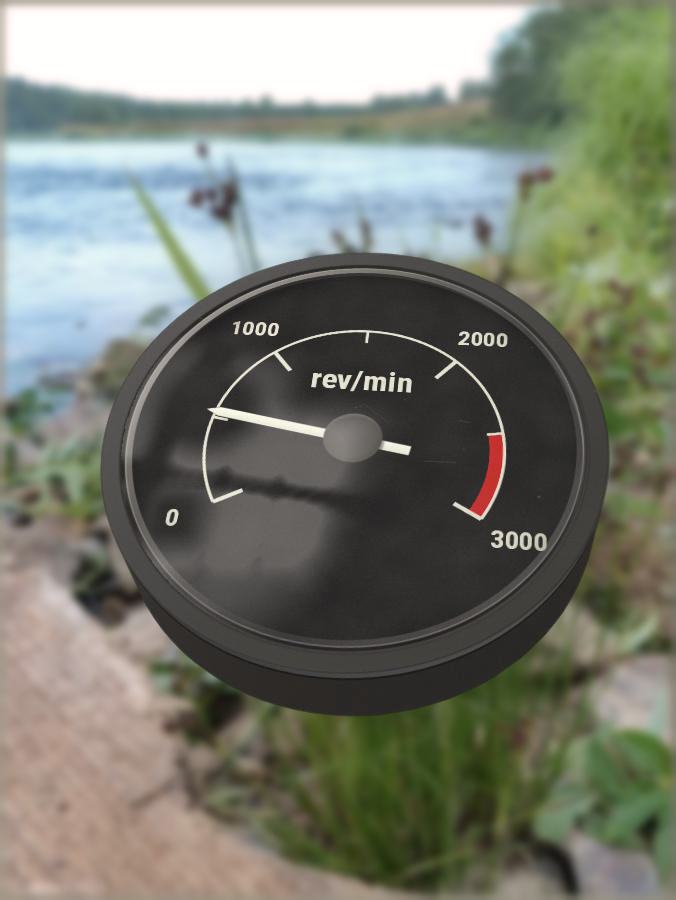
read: 500 rpm
